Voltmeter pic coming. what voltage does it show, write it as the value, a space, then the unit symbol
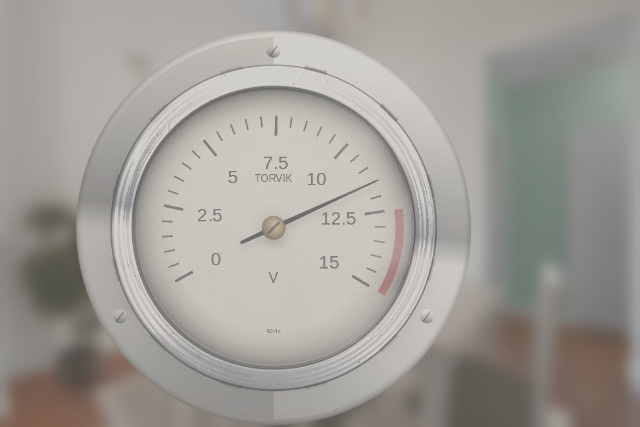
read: 11.5 V
